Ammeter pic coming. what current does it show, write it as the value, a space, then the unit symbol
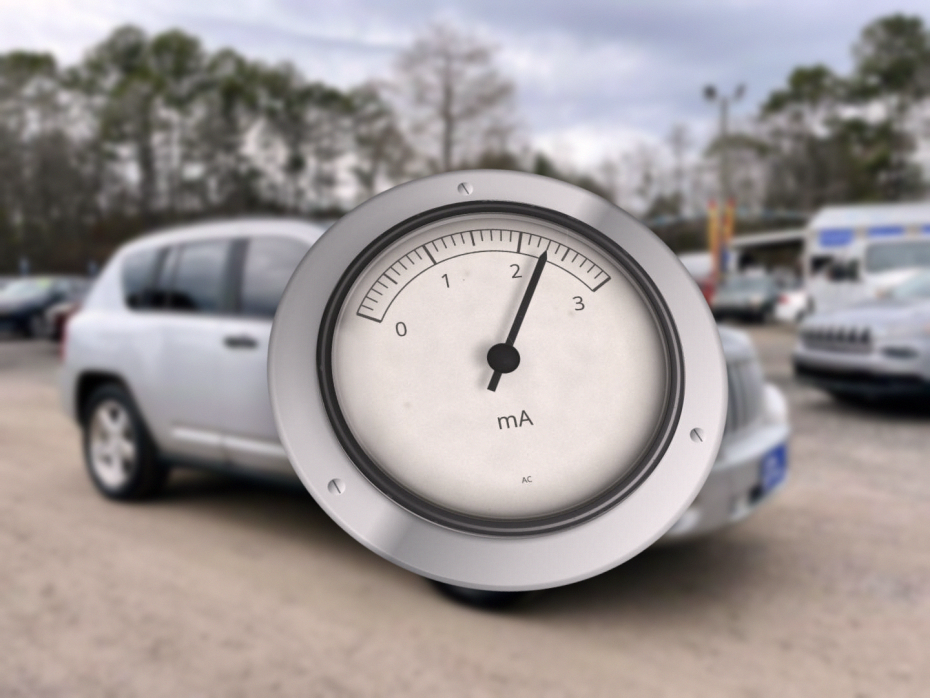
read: 2.3 mA
